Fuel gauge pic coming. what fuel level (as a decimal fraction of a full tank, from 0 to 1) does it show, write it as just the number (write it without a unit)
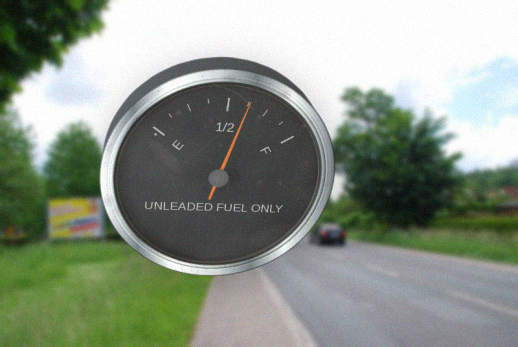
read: 0.625
